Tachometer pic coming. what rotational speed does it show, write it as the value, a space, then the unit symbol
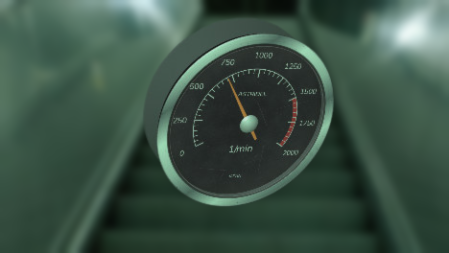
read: 700 rpm
